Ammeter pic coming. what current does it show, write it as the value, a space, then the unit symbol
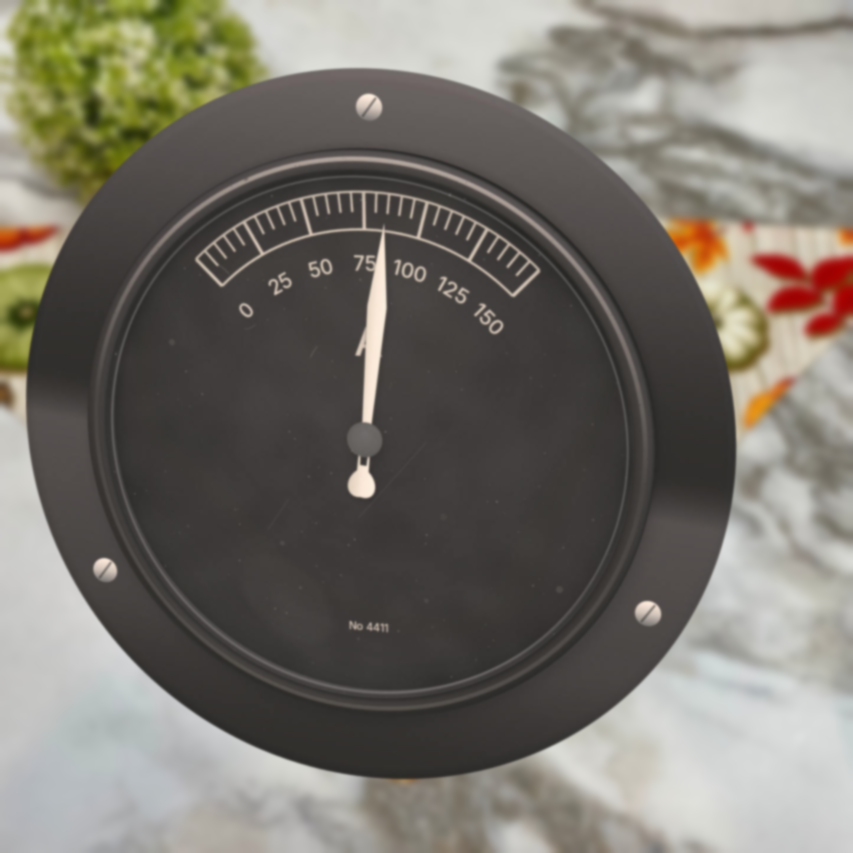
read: 85 A
